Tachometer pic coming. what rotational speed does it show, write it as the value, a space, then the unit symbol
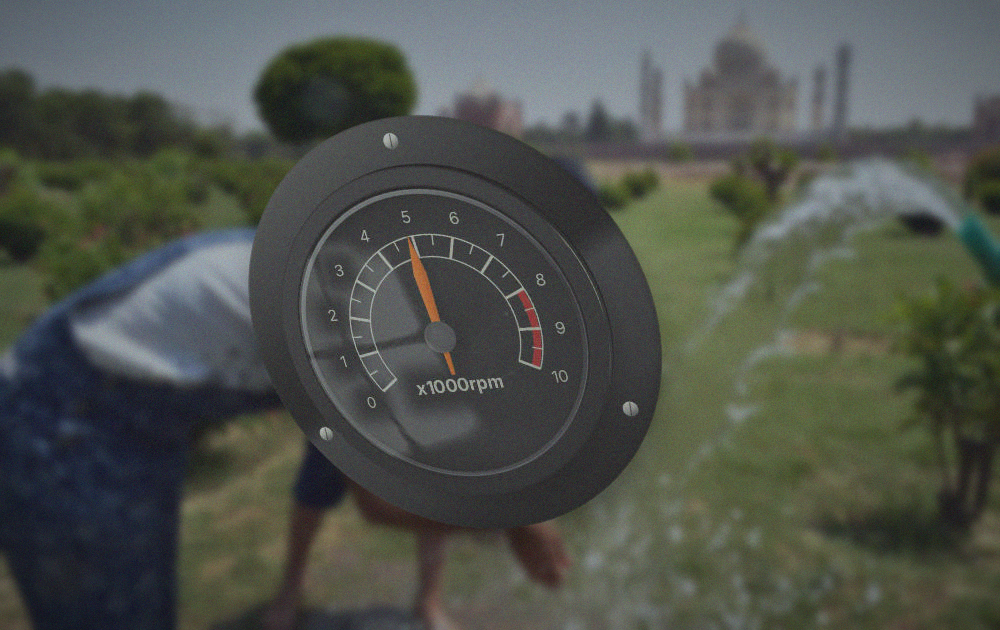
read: 5000 rpm
